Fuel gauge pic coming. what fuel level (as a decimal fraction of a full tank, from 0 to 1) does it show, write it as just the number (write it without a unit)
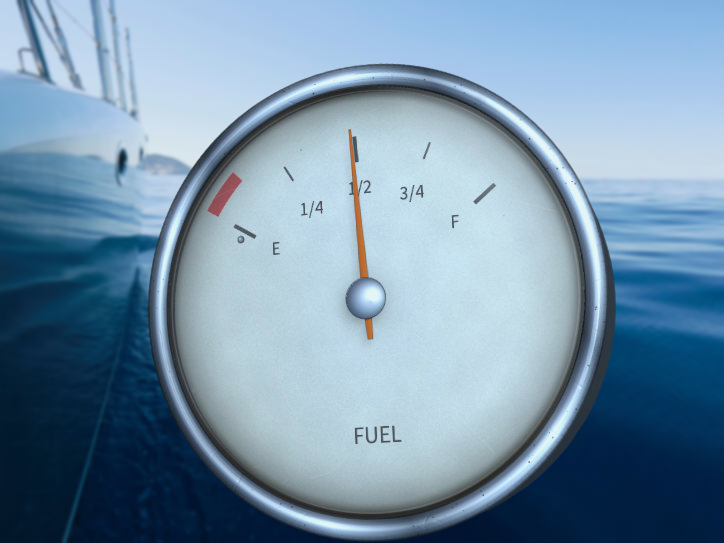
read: 0.5
